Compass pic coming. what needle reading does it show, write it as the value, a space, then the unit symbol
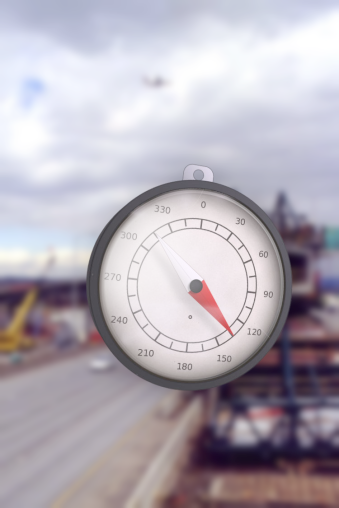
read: 135 °
